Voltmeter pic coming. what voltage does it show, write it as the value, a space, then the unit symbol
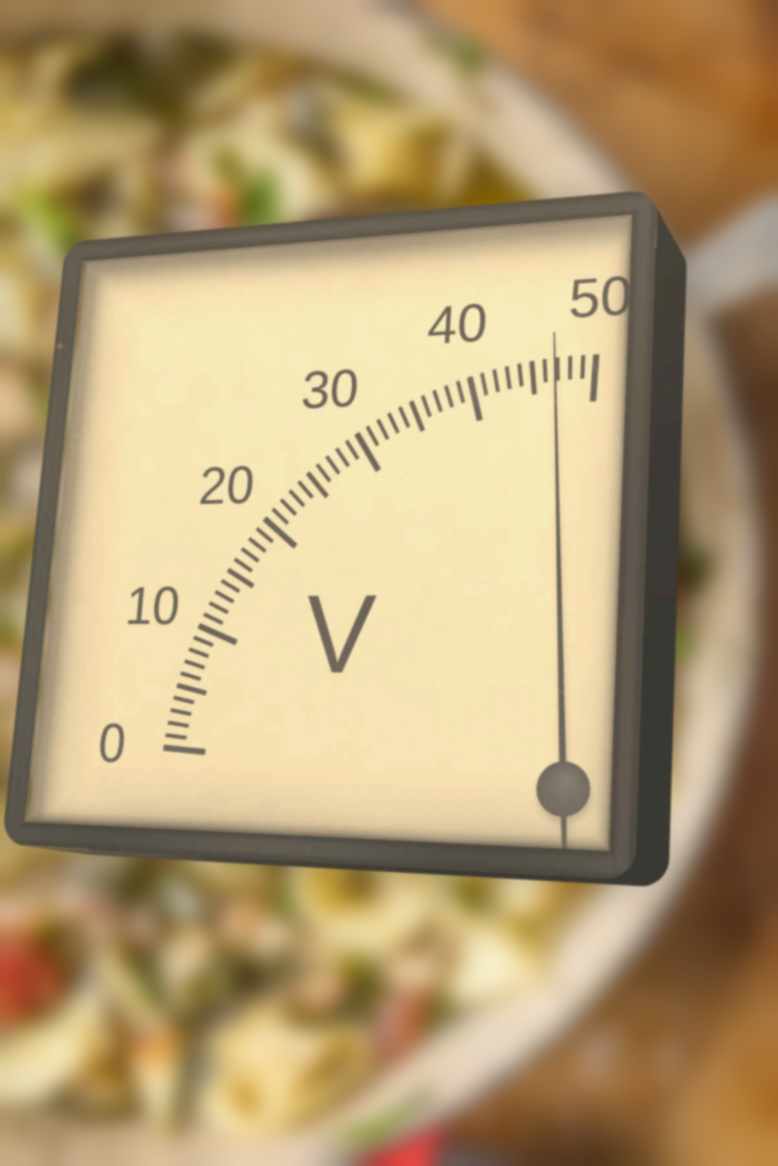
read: 47 V
